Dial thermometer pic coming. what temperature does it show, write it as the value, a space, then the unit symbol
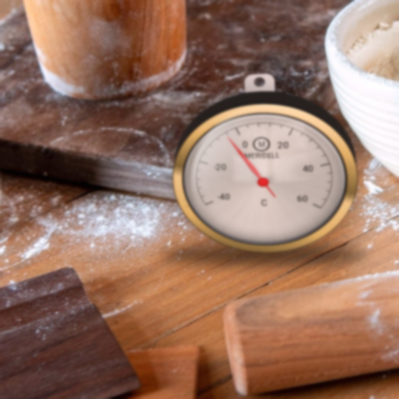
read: -4 °C
